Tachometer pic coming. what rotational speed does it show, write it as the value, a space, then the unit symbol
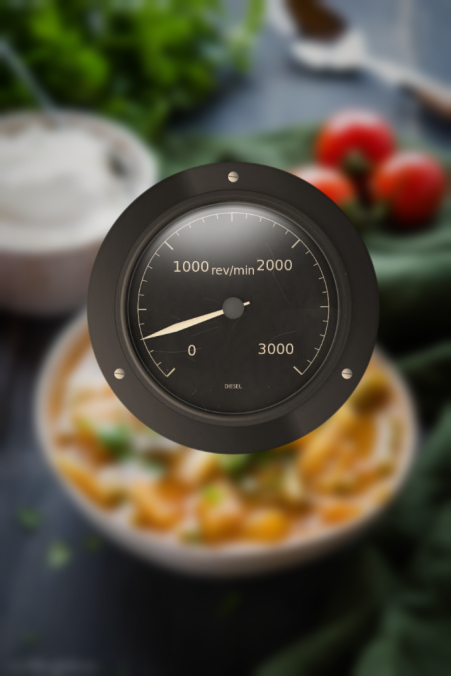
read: 300 rpm
